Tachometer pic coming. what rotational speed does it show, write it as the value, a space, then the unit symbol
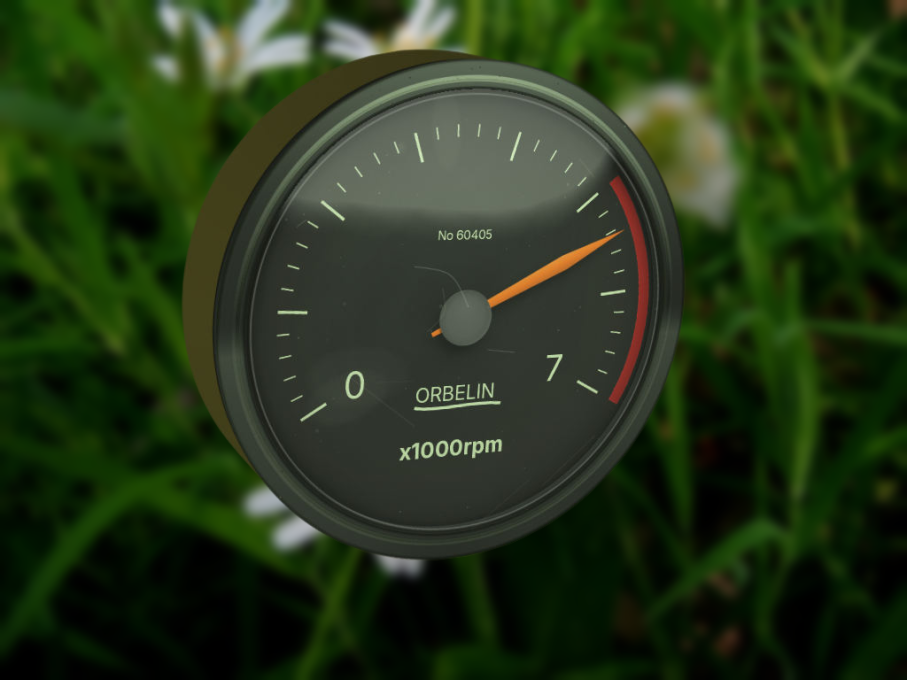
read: 5400 rpm
